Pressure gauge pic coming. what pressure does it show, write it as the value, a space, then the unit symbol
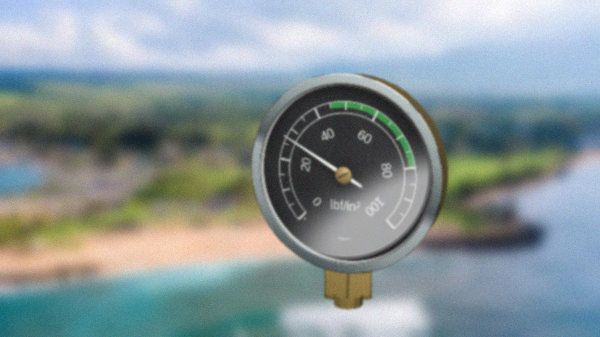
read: 27.5 psi
